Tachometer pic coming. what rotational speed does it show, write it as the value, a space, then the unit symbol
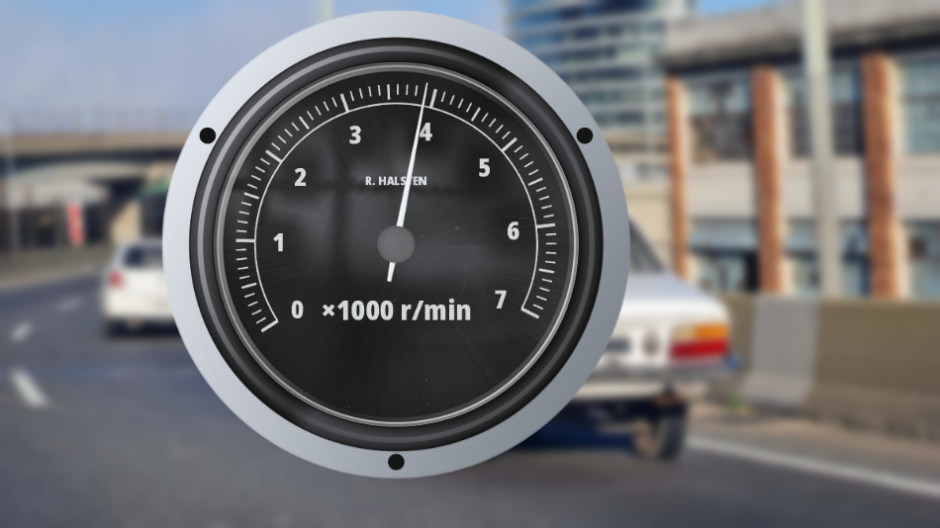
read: 3900 rpm
